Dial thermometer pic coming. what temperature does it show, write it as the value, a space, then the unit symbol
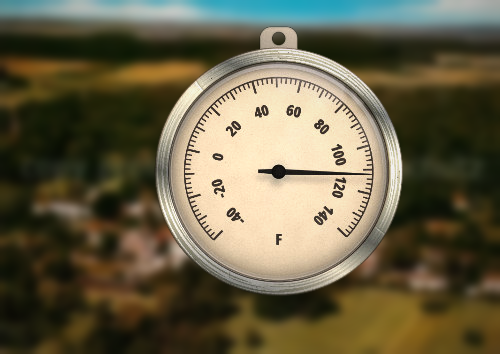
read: 112 °F
